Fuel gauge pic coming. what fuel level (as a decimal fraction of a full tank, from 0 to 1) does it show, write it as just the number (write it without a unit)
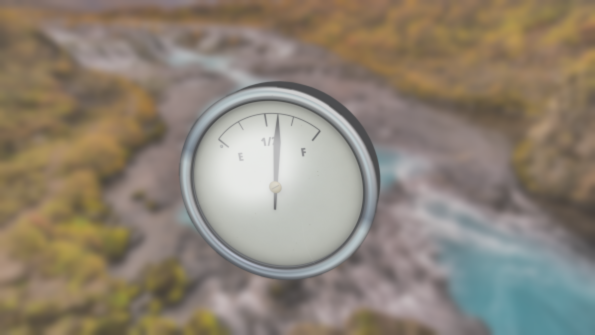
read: 0.625
